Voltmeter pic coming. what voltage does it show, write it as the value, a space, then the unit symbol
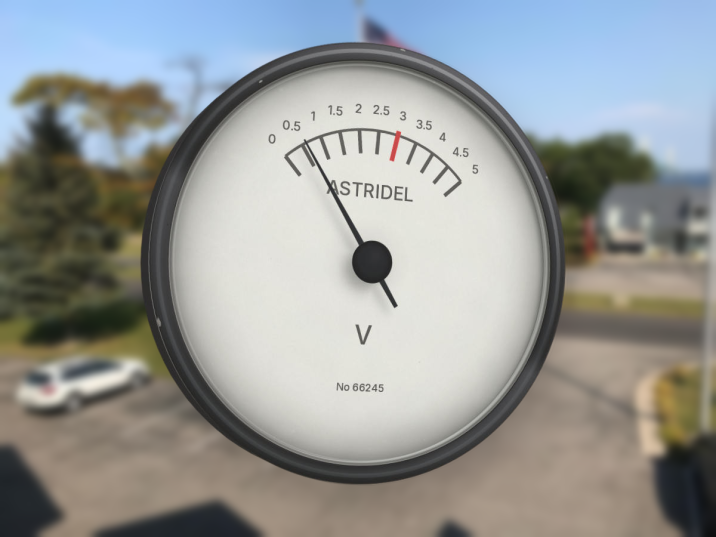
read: 0.5 V
